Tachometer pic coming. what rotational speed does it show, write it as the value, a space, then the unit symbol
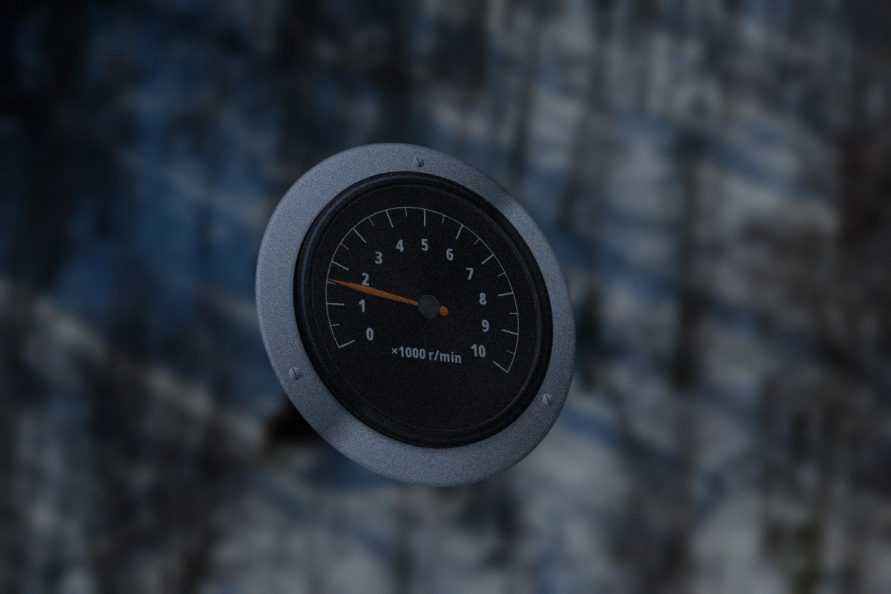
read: 1500 rpm
